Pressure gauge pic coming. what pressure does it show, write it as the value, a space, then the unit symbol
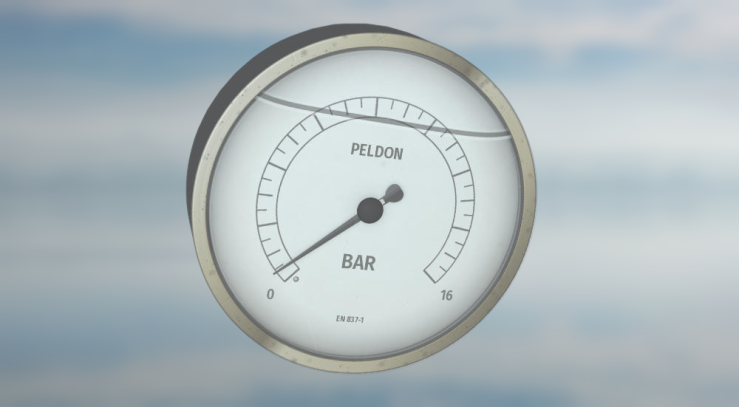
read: 0.5 bar
